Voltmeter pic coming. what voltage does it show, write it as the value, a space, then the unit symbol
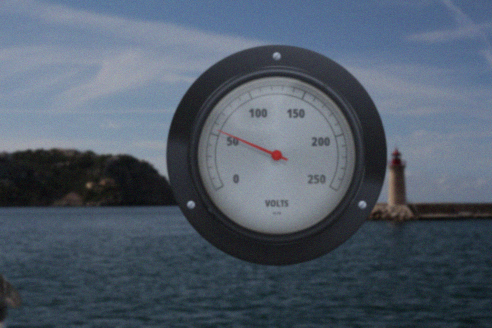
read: 55 V
